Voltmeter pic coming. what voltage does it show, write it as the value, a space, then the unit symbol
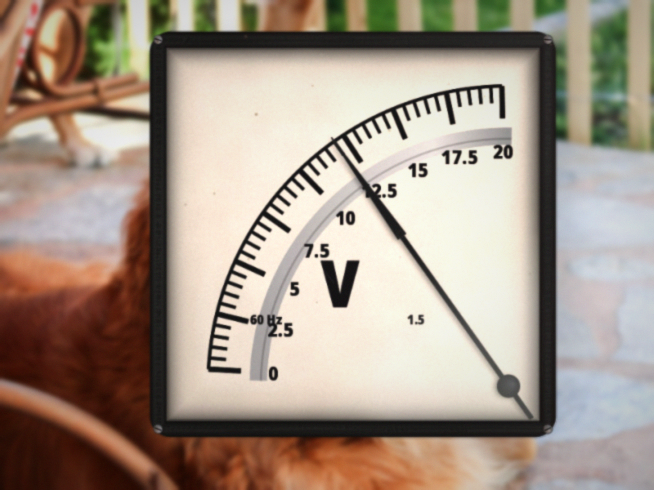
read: 12 V
